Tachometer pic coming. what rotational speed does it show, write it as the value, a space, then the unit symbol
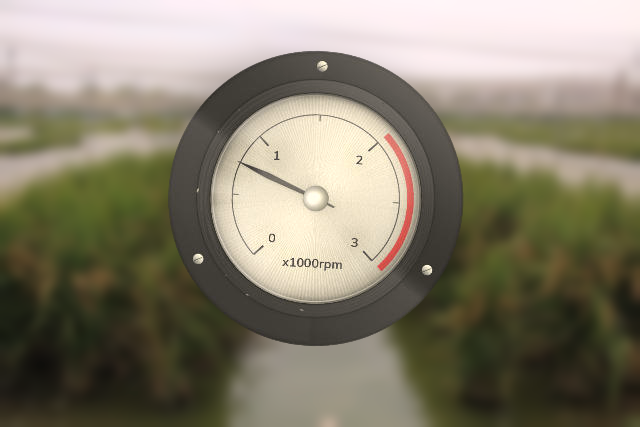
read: 750 rpm
